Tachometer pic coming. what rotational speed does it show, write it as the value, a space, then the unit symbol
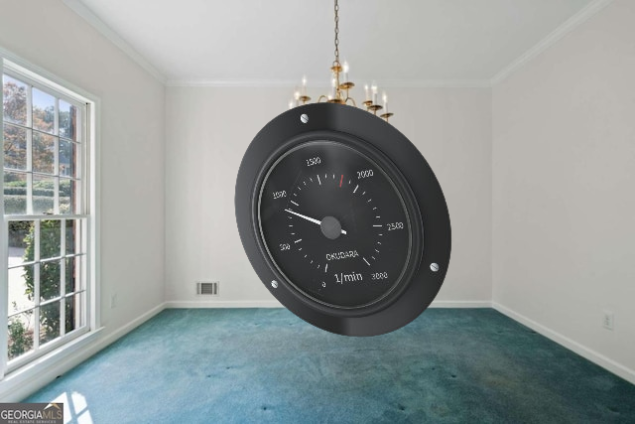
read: 900 rpm
